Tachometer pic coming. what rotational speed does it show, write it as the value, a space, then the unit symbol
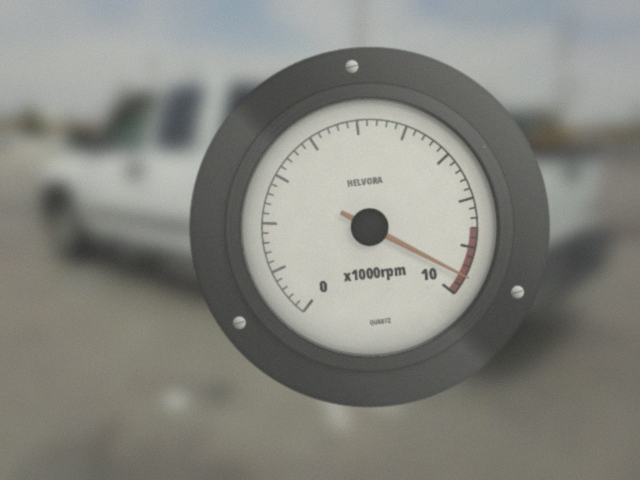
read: 9600 rpm
